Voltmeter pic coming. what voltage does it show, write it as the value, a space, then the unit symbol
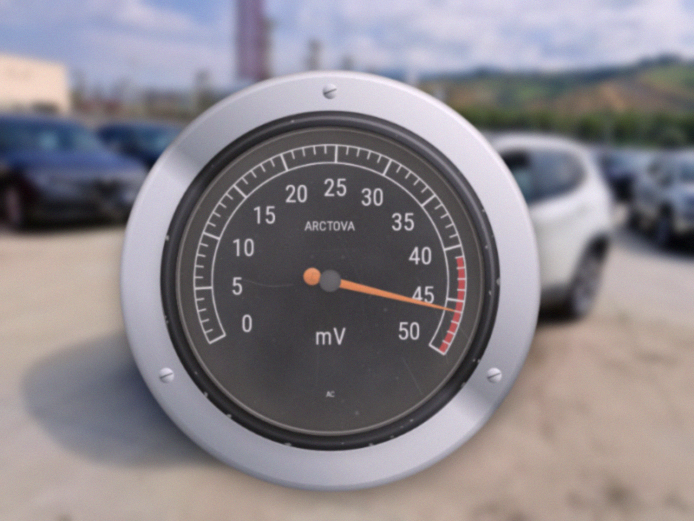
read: 46 mV
